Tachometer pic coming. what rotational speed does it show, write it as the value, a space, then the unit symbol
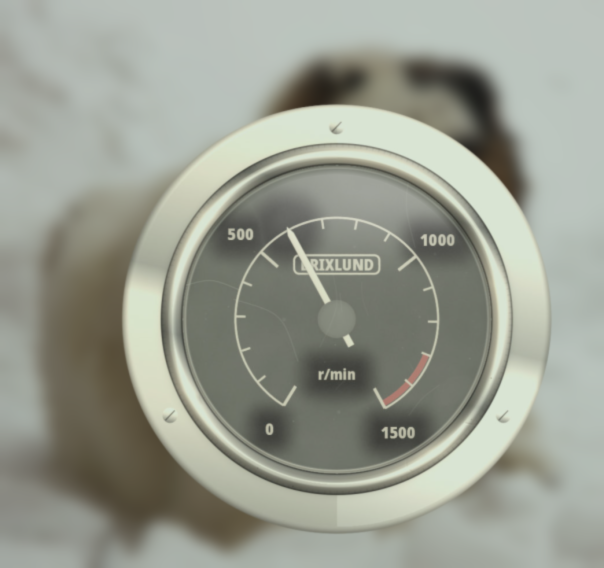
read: 600 rpm
